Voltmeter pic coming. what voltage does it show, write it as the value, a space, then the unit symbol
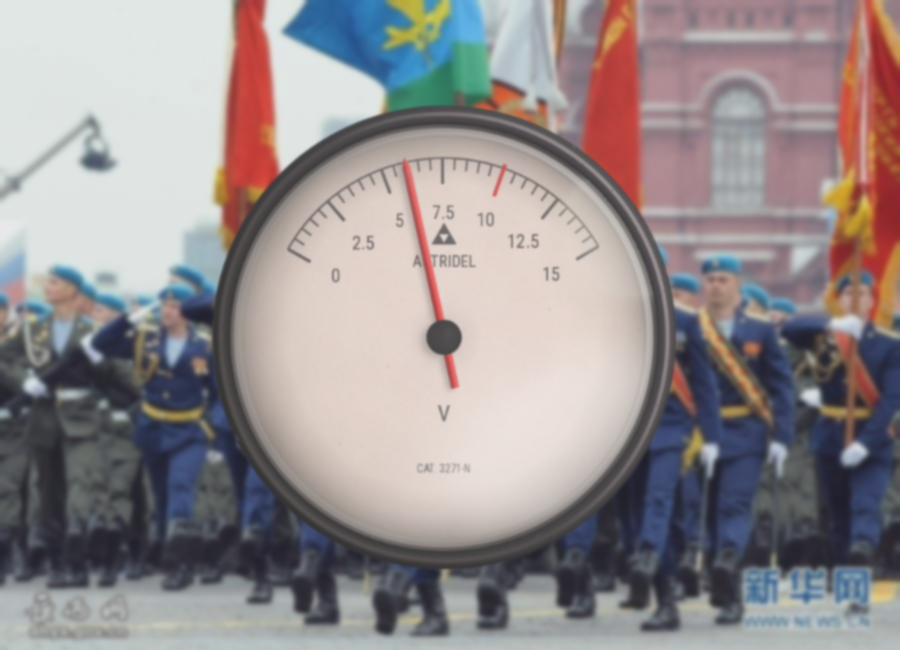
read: 6 V
